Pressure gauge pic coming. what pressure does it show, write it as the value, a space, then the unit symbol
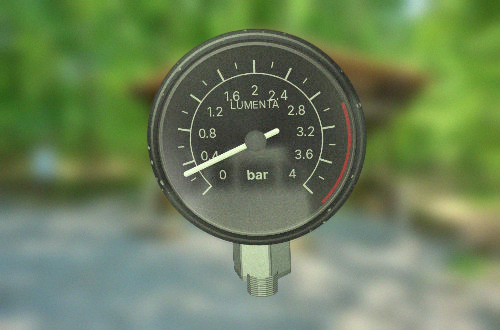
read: 0.3 bar
